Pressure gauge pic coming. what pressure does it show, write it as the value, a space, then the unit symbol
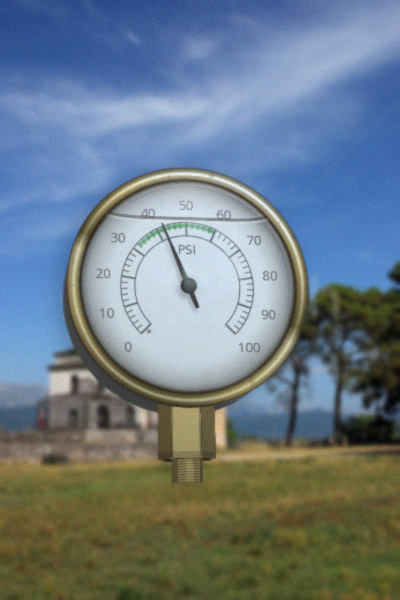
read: 42 psi
